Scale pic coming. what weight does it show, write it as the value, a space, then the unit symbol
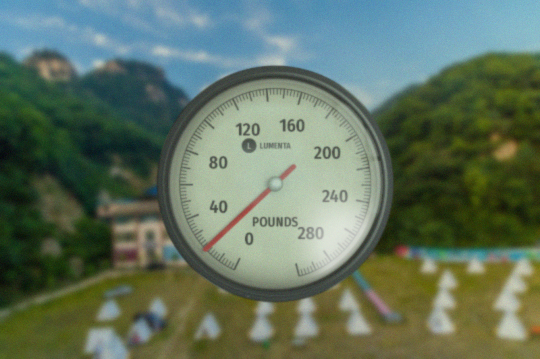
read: 20 lb
